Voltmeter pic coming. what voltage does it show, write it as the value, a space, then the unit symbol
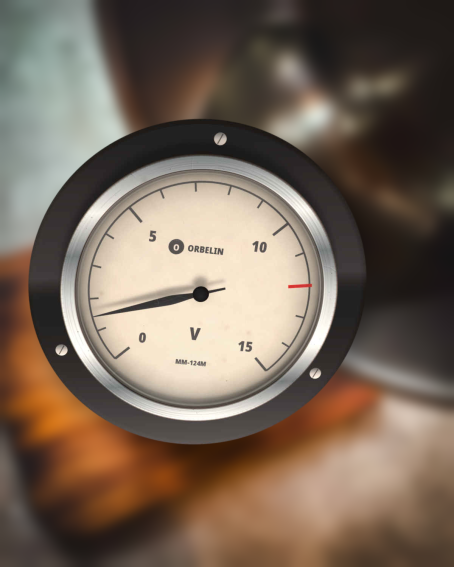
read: 1.5 V
